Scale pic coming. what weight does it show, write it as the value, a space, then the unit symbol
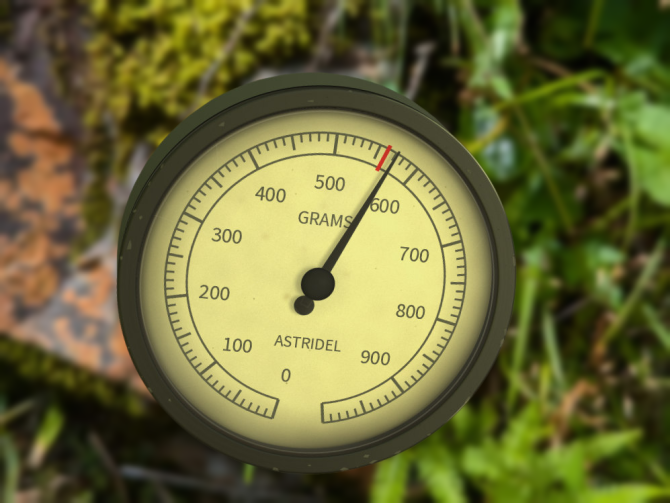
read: 570 g
